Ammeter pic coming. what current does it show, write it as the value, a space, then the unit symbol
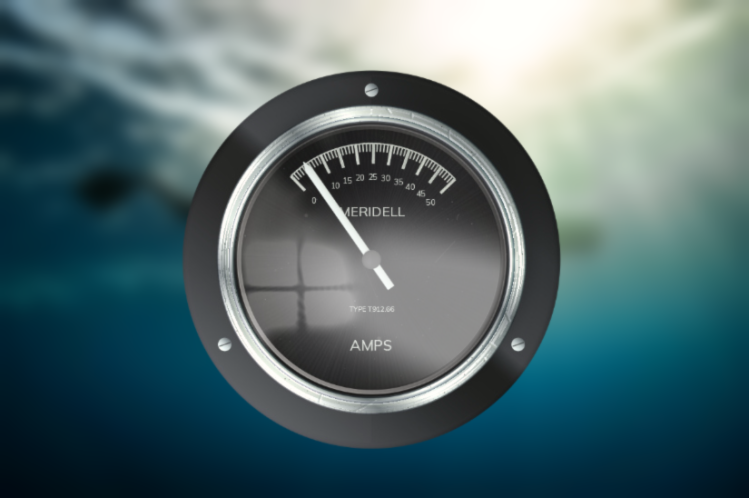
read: 5 A
